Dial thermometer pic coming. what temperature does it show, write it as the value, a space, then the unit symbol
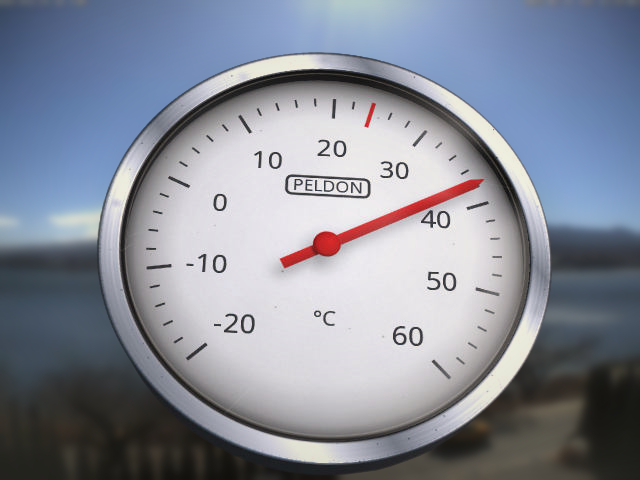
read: 38 °C
